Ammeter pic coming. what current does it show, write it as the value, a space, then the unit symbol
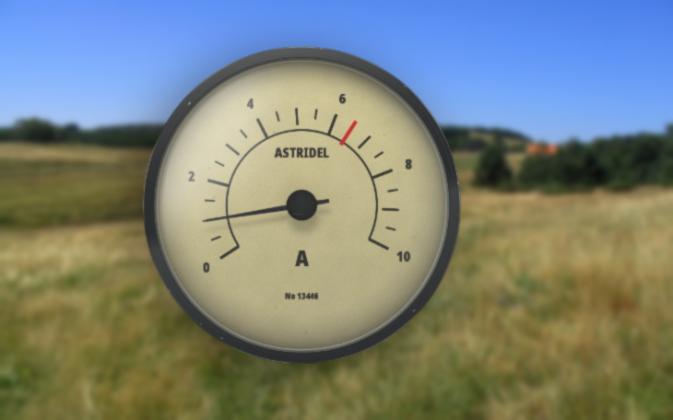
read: 1 A
